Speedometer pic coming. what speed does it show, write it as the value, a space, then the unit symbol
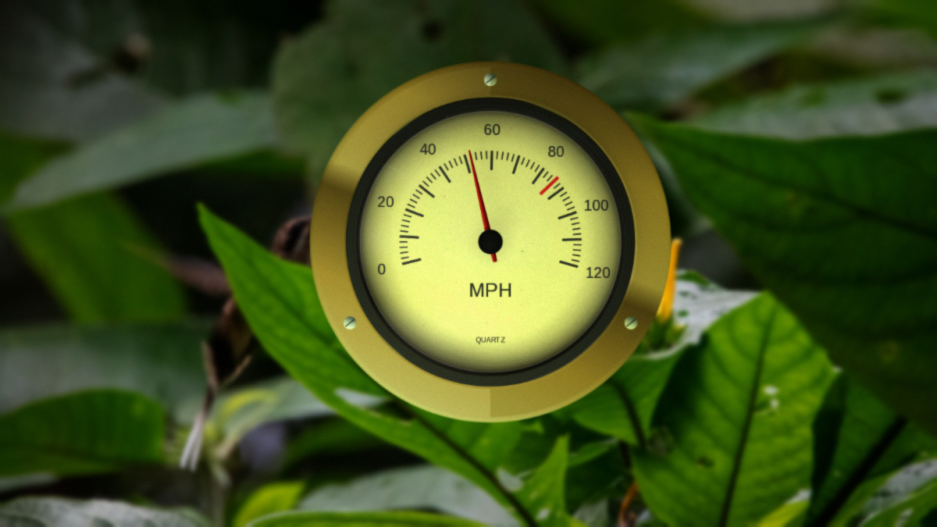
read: 52 mph
